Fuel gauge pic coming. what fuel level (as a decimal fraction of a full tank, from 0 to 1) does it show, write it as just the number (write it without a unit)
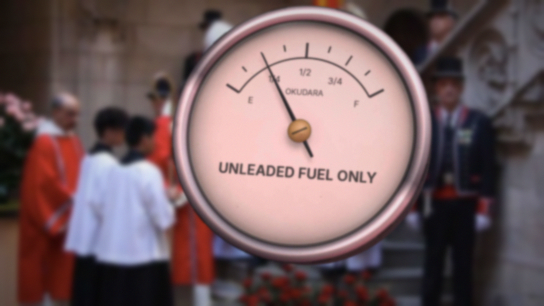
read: 0.25
